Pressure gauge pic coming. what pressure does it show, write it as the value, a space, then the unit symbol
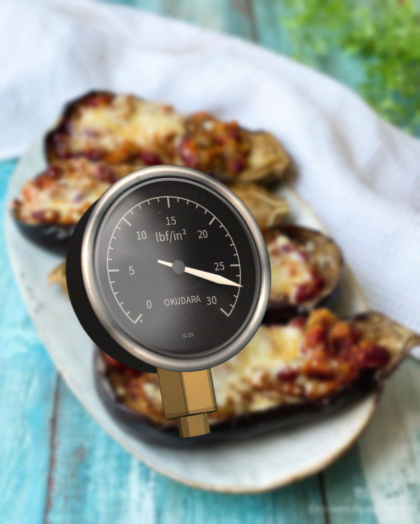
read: 27 psi
